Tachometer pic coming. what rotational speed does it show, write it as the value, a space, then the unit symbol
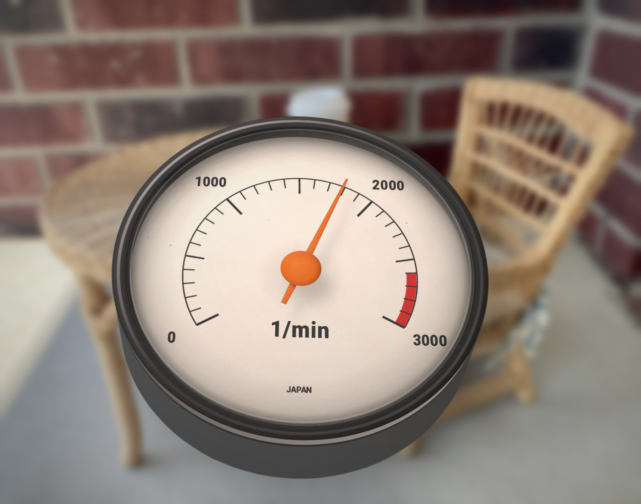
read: 1800 rpm
